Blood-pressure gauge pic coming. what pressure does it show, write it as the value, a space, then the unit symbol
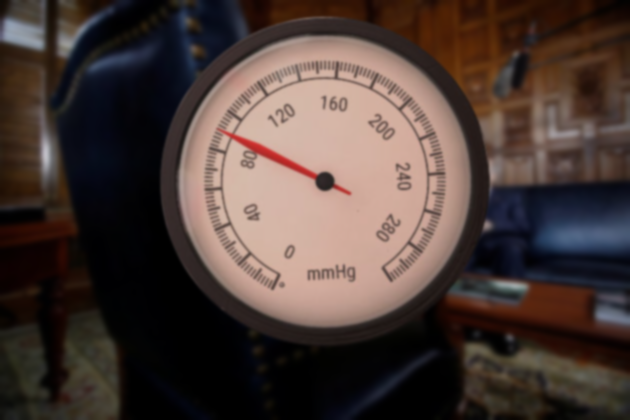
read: 90 mmHg
